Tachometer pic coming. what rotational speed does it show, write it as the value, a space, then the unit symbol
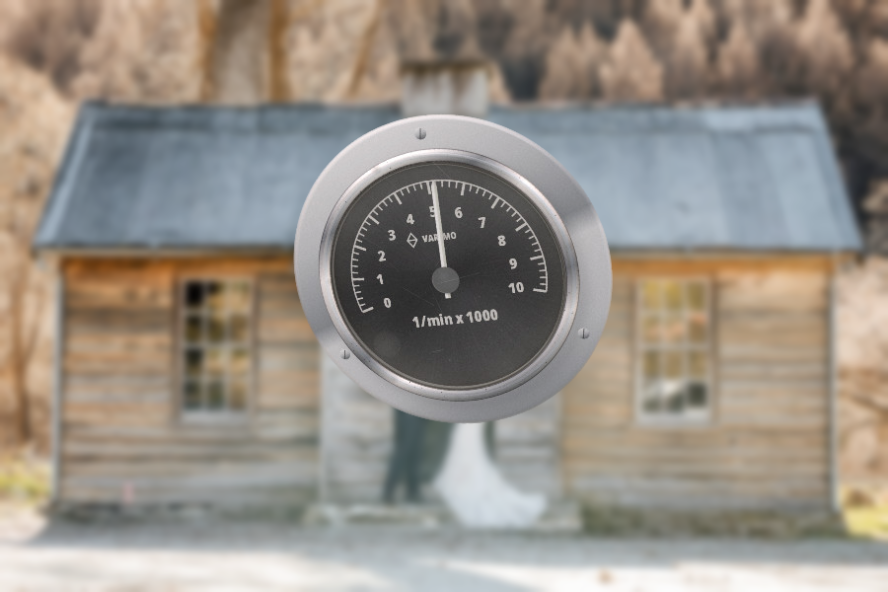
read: 5200 rpm
